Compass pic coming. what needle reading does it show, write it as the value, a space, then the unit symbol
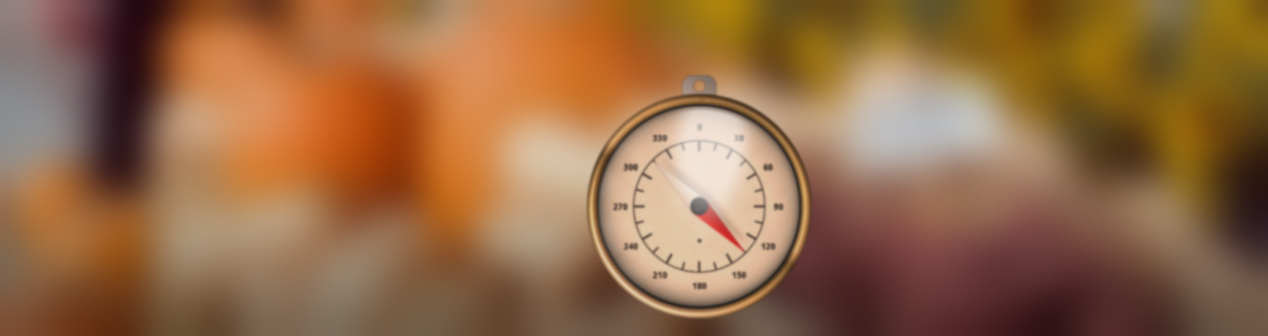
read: 135 °
